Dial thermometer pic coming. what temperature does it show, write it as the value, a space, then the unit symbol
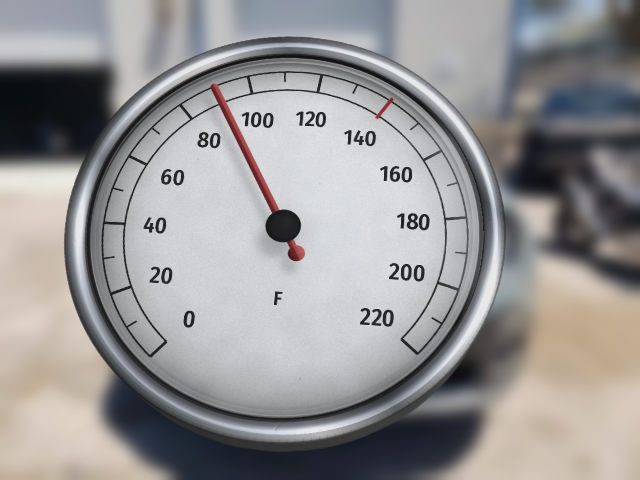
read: 90 °F
